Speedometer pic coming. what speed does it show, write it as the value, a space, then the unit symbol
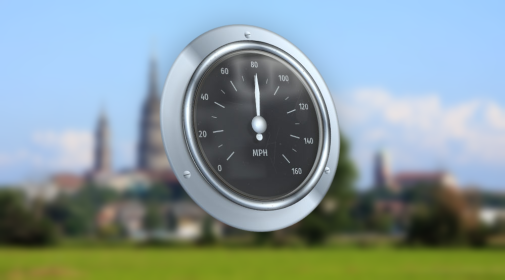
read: 80 mph
